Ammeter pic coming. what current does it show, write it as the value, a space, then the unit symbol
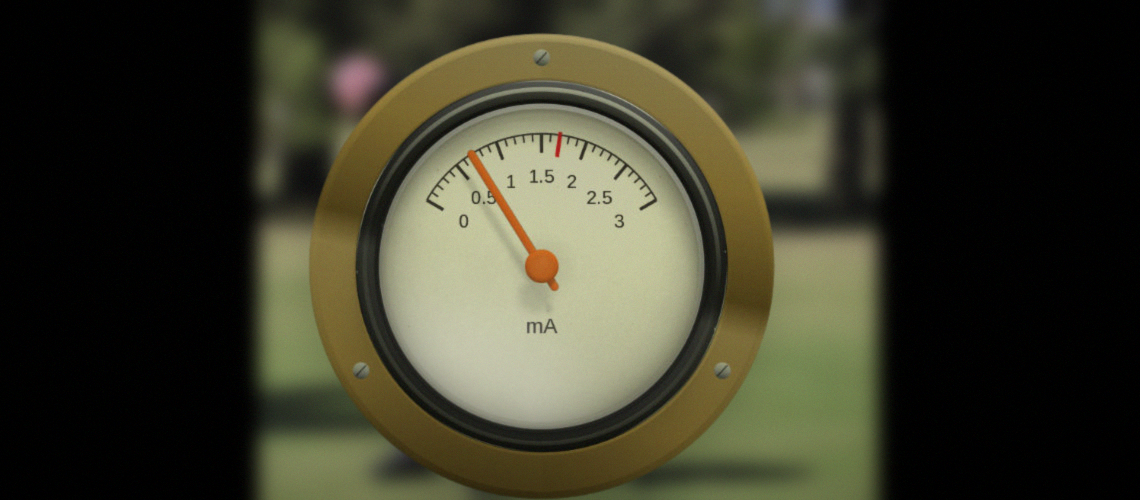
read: 0.7 mA
